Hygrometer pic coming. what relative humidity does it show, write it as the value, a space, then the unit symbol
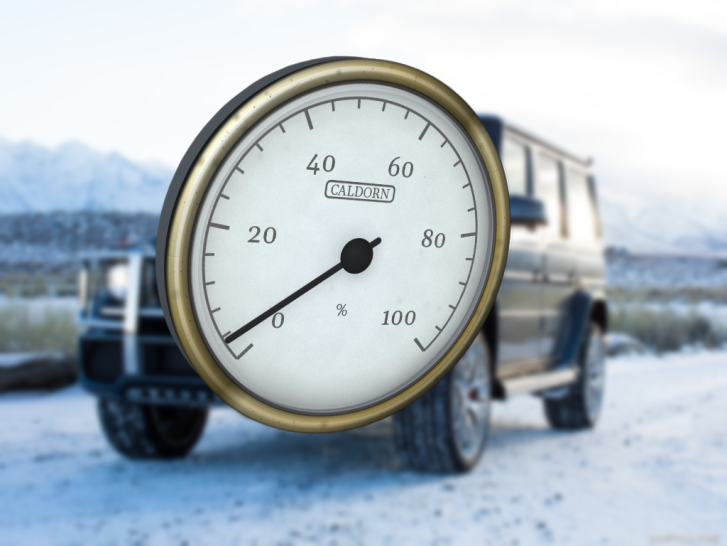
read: 4 %
